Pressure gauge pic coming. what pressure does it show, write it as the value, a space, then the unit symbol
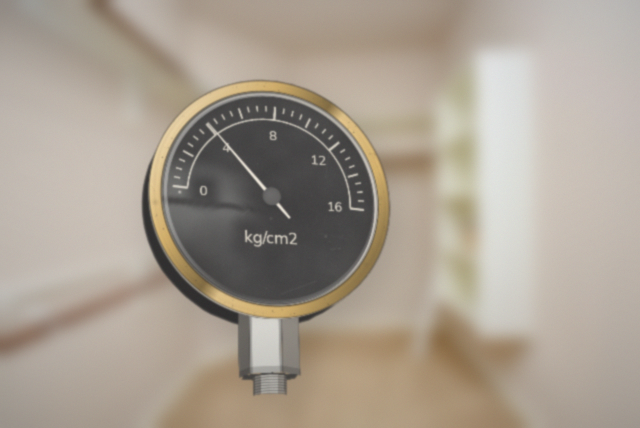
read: 4 kg/cm²
